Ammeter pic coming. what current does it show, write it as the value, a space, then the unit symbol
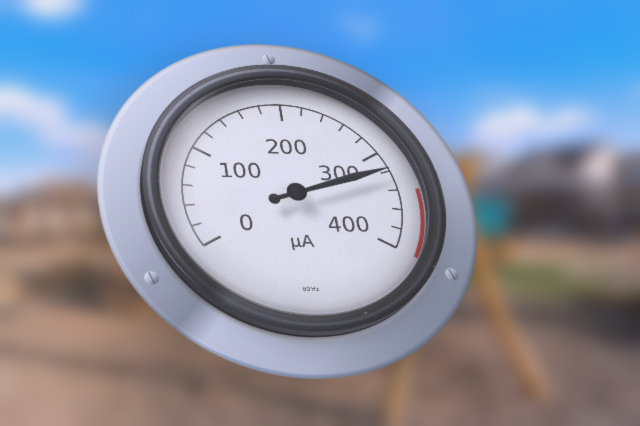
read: 320 µA
